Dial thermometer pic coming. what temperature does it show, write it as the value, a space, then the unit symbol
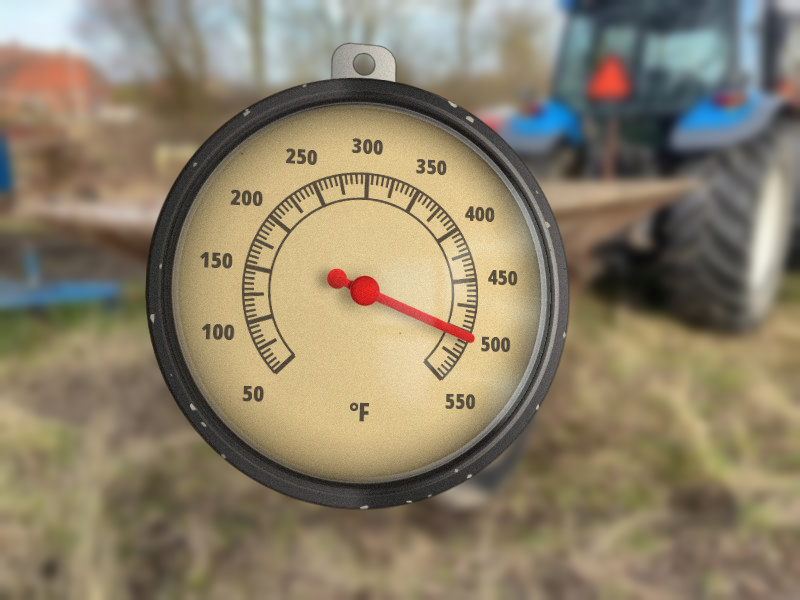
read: 505 °F
